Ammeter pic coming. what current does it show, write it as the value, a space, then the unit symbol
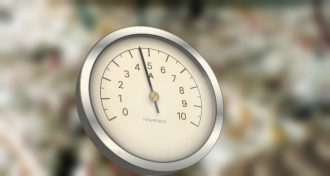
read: 4.5 A
